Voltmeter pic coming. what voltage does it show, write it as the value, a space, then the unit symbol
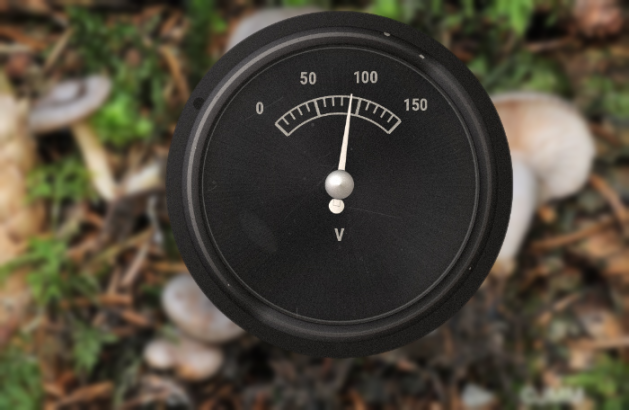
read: 90 V
